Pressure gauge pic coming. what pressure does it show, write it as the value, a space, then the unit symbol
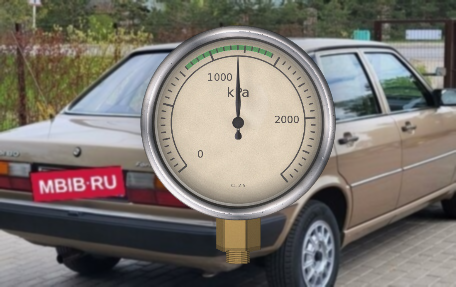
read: 1200 kPa
